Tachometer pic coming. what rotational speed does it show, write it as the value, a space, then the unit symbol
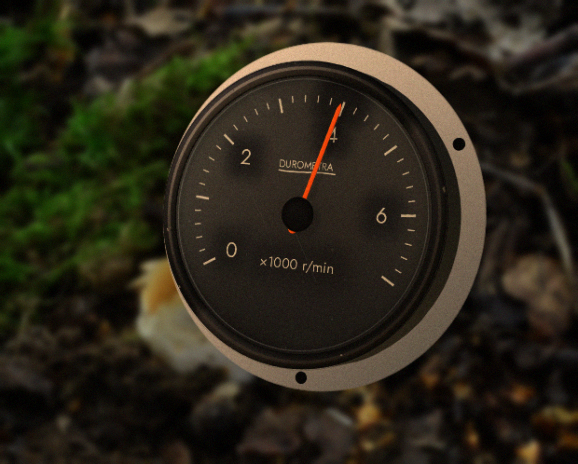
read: 4000 rpm
